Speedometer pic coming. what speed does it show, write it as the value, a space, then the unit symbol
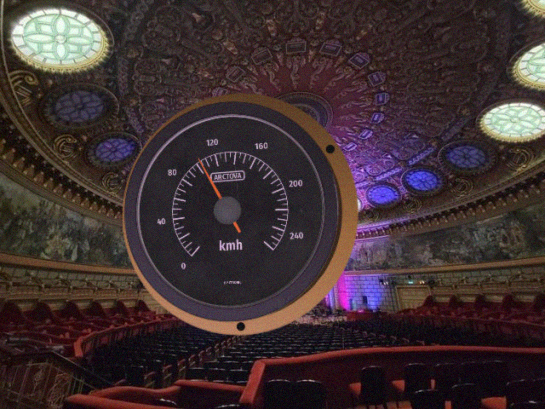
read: 105 km/h
